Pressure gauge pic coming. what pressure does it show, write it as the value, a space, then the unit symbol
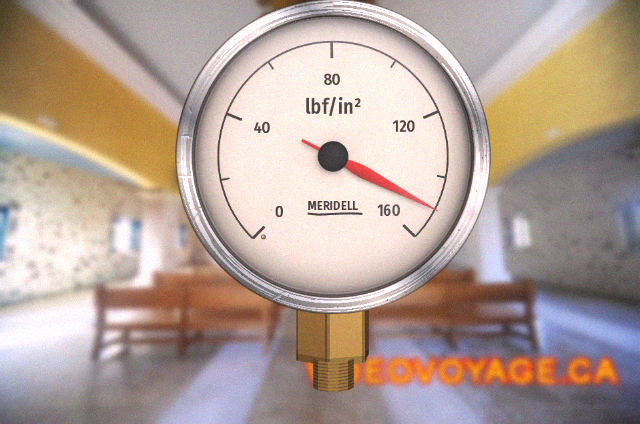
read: 150 psi
